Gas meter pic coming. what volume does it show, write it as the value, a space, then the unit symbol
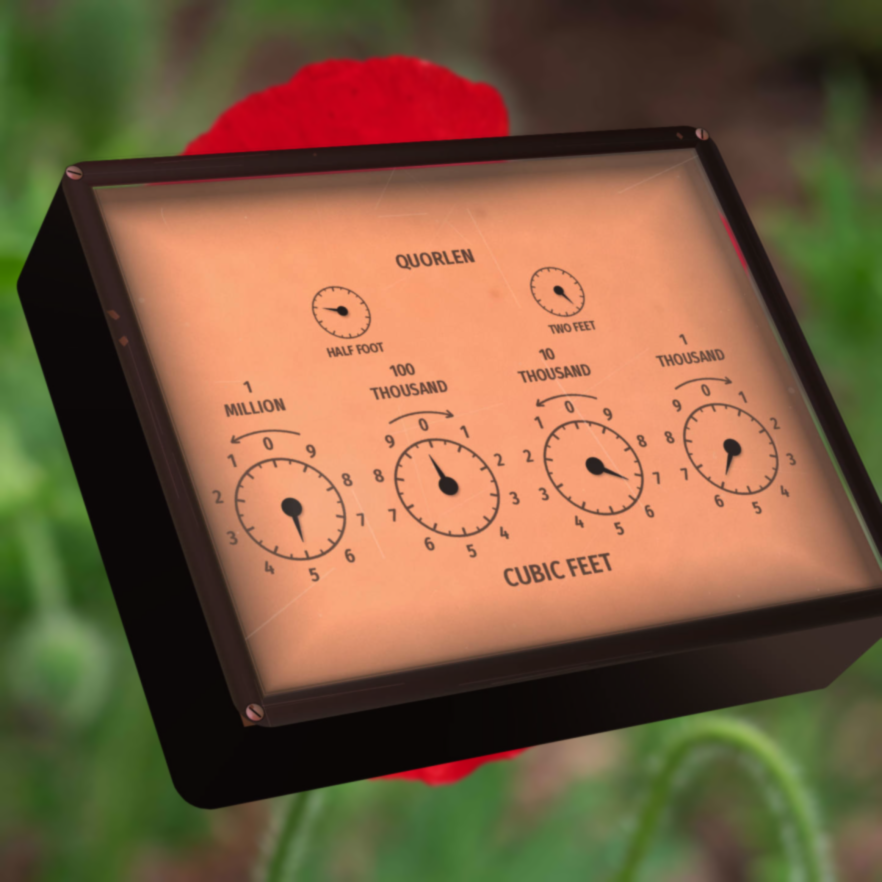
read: 496600 ft³
